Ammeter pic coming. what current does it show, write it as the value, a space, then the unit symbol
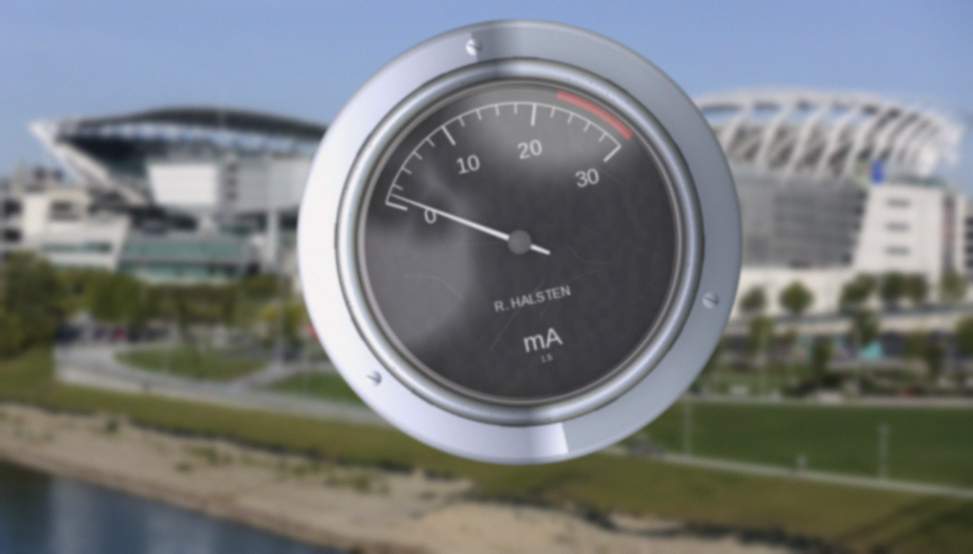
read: 1 mA
